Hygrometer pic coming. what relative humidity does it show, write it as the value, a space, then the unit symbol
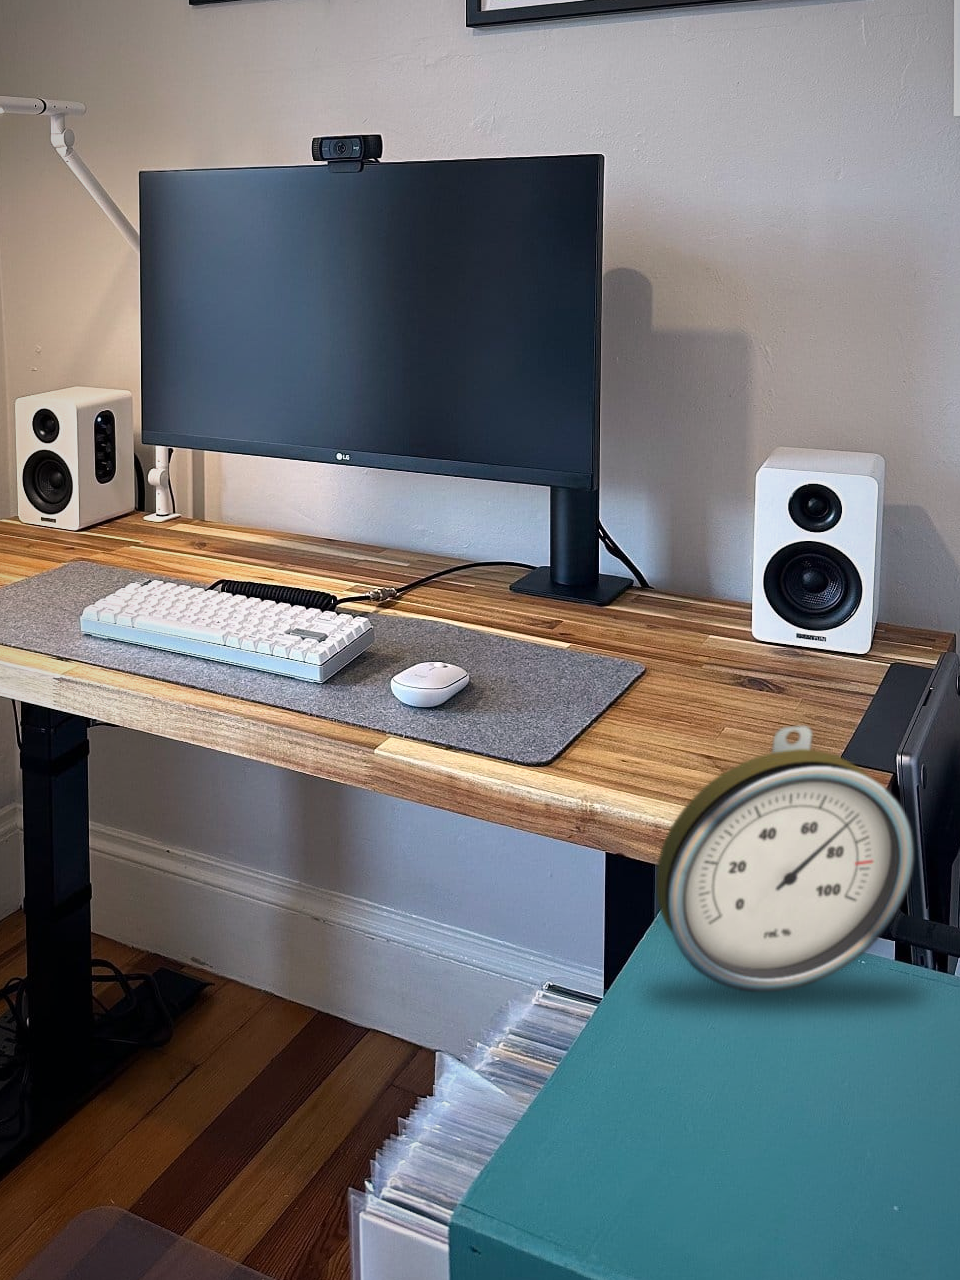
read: 70 %
